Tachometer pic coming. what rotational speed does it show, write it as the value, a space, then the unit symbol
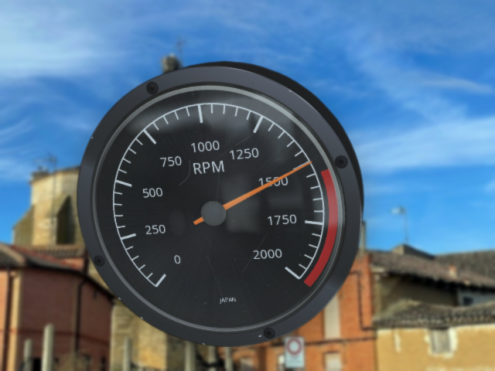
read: 1500 rpm
